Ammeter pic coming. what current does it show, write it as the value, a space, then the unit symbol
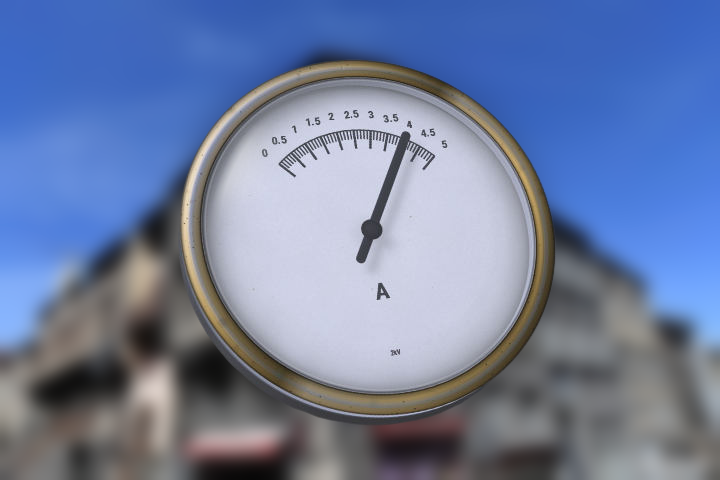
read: 4 A
